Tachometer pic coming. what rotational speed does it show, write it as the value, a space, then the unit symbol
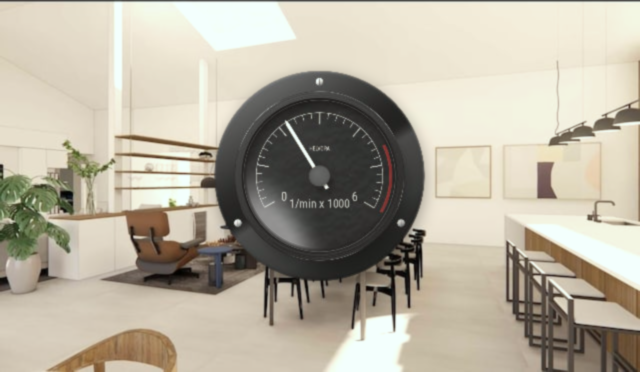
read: 2200 rpm
